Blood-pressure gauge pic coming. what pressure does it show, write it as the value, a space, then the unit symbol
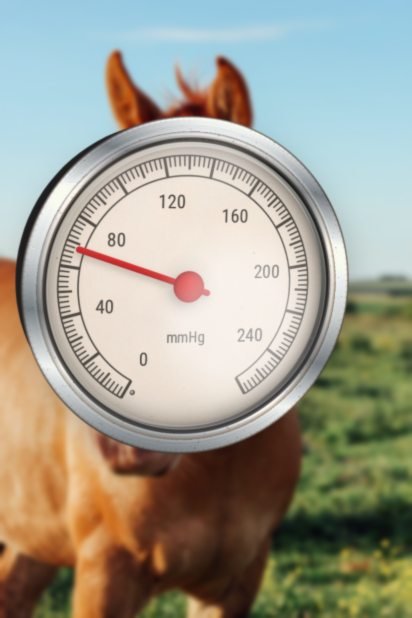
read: 68 mmHg
